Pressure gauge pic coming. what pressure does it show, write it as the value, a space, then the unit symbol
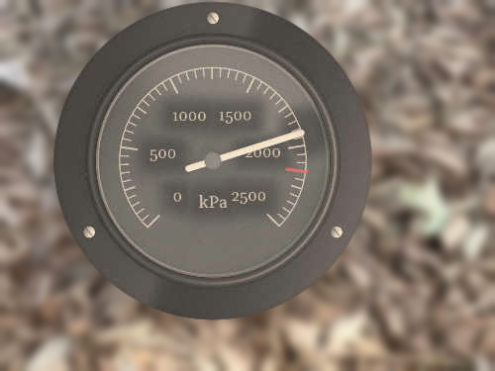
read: 1925 kPa
